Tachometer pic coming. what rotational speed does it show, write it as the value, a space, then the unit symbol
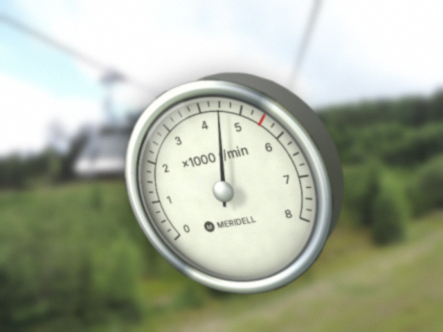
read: 4500 rpm
